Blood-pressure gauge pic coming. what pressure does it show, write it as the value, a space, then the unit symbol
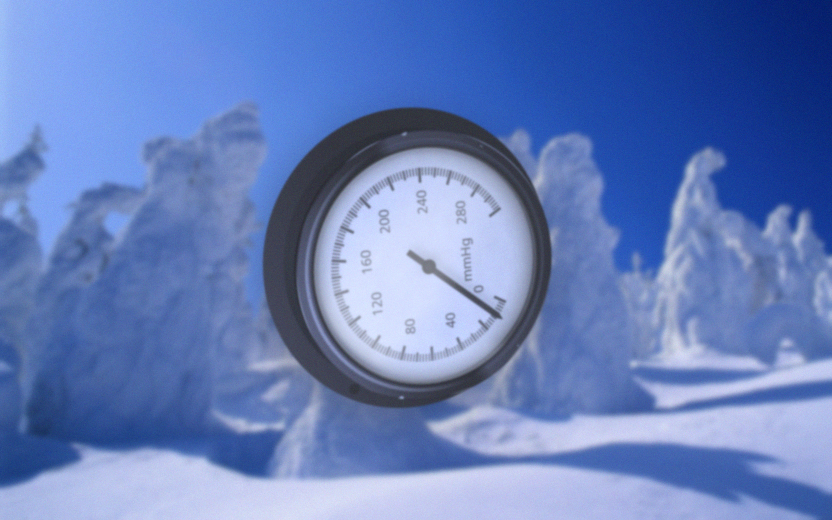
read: 10 mmHg
